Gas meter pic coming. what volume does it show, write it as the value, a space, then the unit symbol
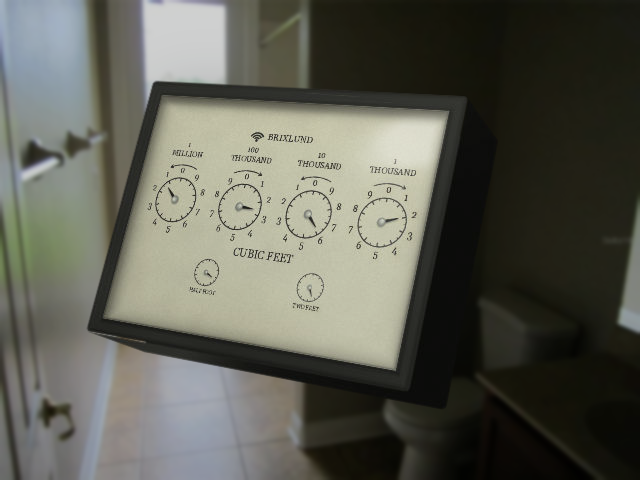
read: 126200 ft³
